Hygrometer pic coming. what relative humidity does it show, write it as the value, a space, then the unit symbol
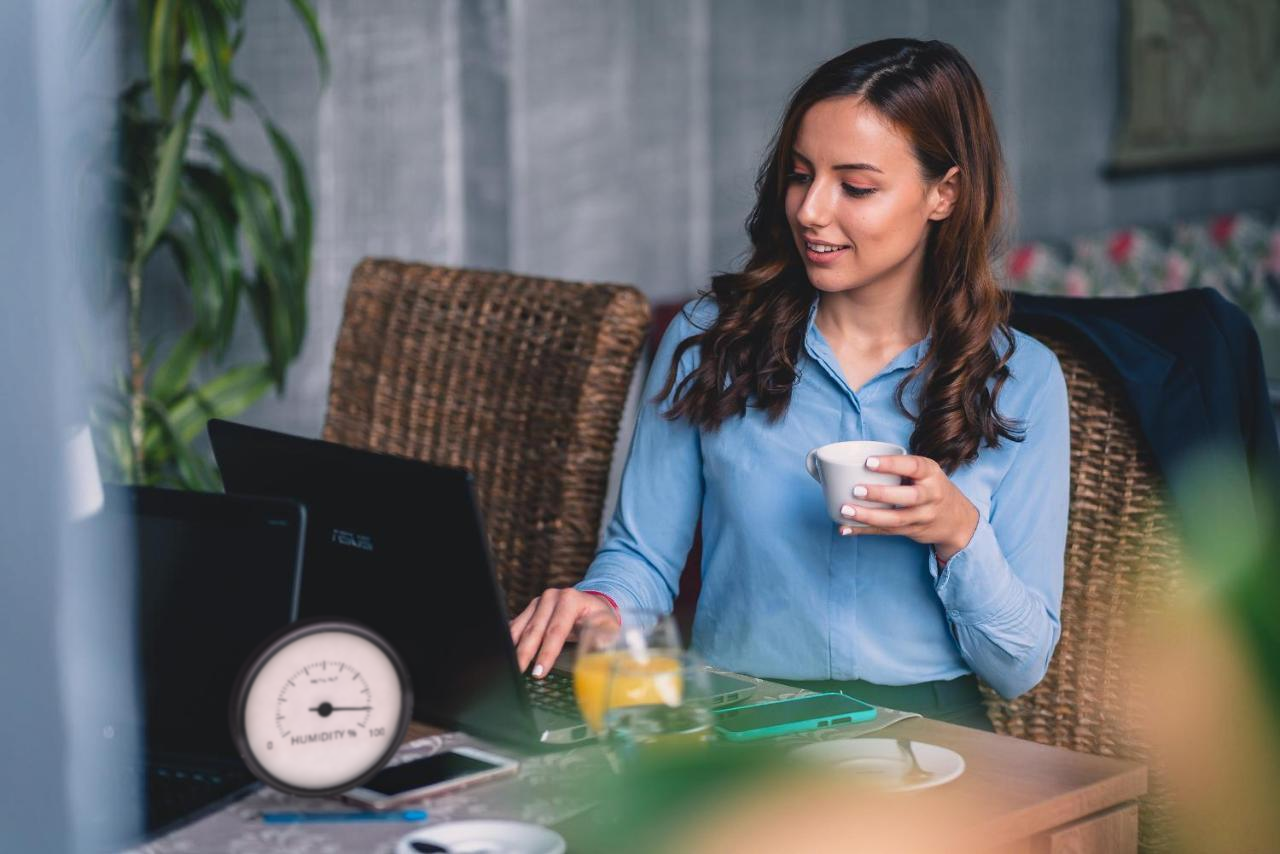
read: 90 %
